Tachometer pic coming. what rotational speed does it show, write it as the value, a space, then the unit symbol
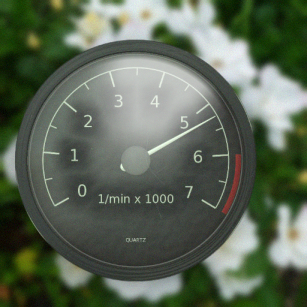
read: 5250 rpm
